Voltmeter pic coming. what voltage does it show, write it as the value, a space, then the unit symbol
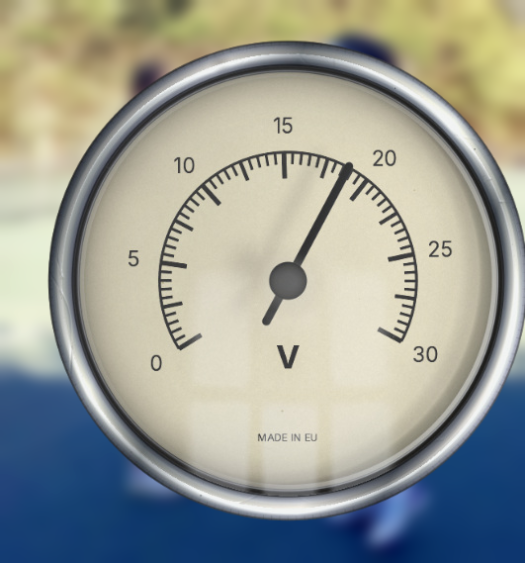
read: 18.75 V
